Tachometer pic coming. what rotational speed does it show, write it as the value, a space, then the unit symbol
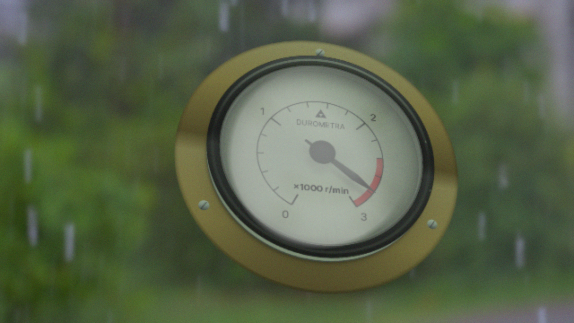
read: 2800 rpm
